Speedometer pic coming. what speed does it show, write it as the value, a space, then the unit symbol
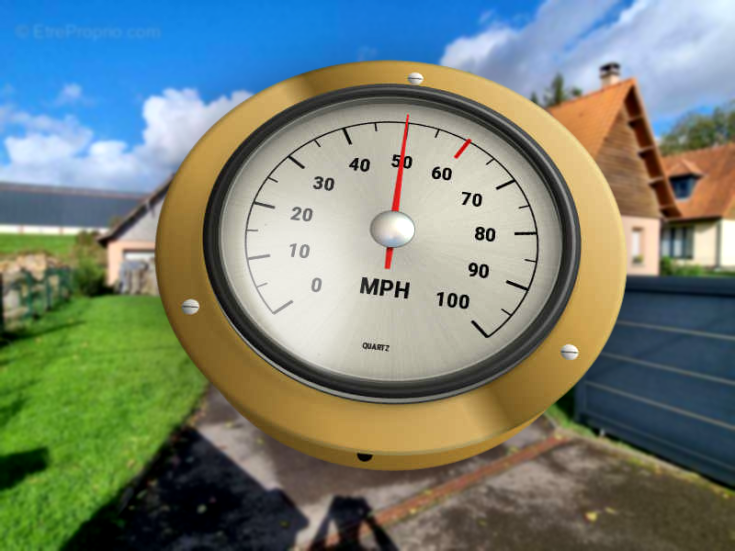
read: 50 mph
